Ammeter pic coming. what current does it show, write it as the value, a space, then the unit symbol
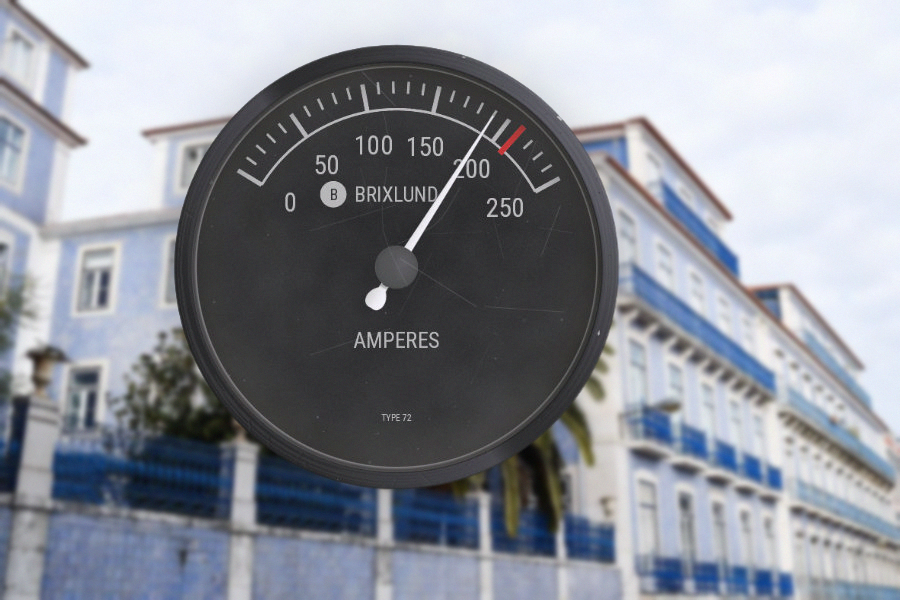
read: 190 A
